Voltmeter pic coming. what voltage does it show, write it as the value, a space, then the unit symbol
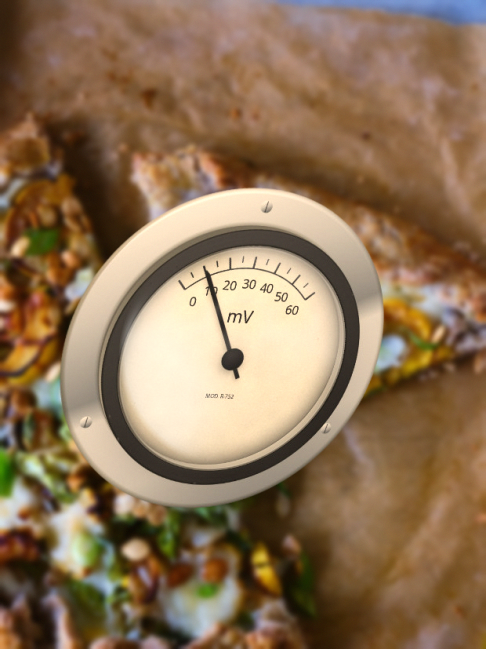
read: 10 mV
